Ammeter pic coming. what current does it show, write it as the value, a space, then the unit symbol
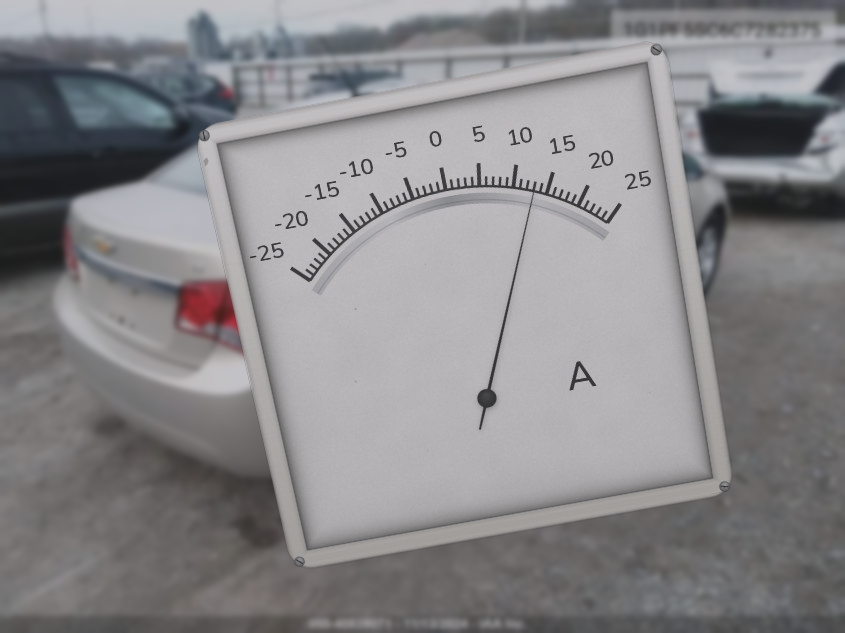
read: 13 A
